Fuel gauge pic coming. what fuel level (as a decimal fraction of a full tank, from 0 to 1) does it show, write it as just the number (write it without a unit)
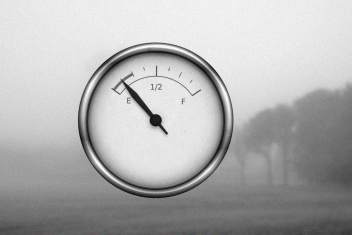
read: 0.125
